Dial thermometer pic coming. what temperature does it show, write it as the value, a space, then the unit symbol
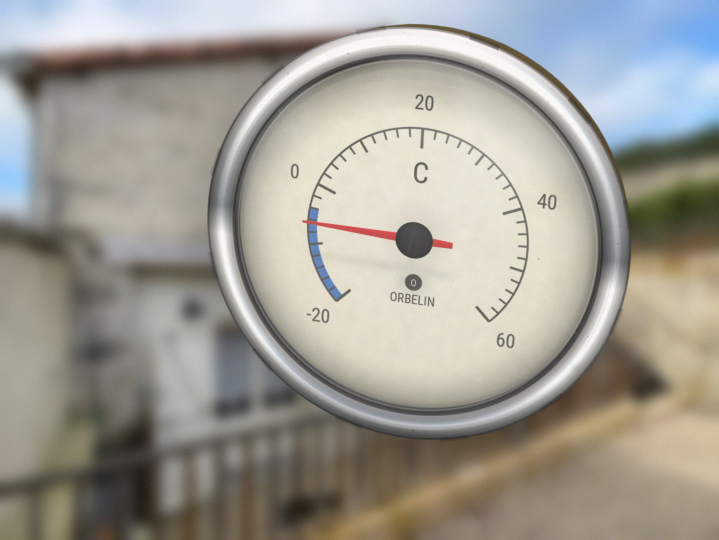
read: -6 °C
